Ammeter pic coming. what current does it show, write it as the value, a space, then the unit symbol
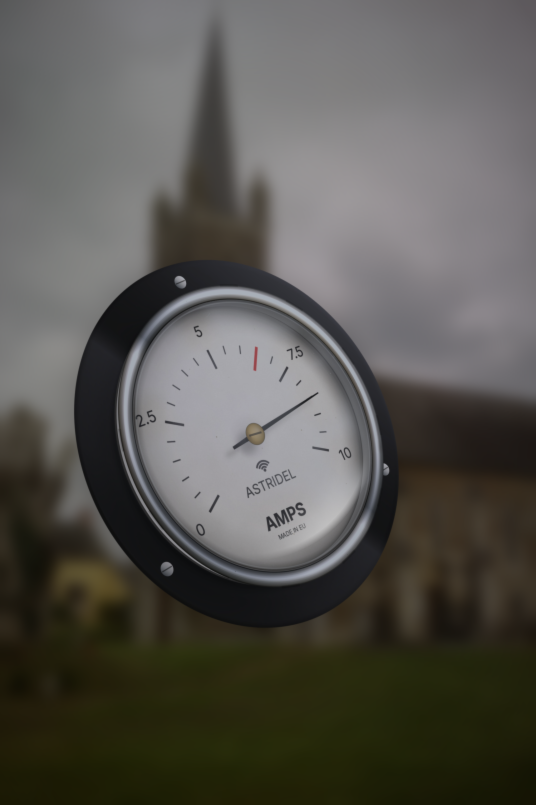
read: 8.5 A
